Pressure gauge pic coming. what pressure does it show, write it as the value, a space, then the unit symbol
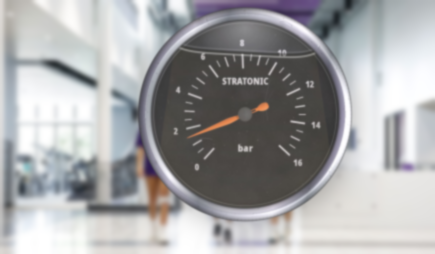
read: 1.5 bar
